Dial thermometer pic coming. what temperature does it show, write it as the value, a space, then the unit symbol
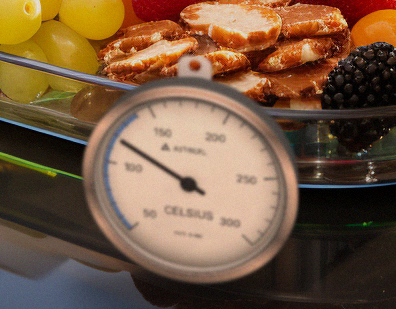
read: 120 °C
